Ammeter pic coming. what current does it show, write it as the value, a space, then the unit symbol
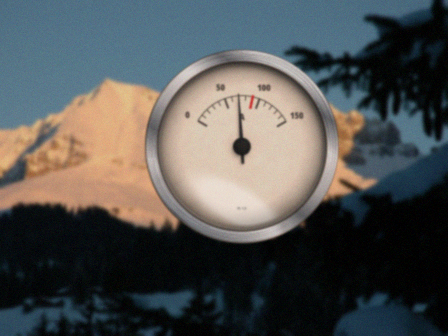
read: 70 A
